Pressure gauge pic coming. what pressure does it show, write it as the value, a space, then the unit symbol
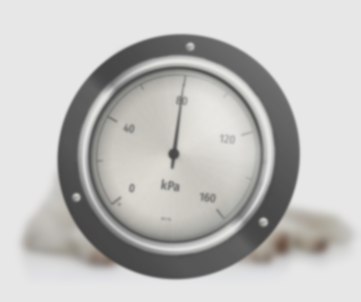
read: 80 kPa
